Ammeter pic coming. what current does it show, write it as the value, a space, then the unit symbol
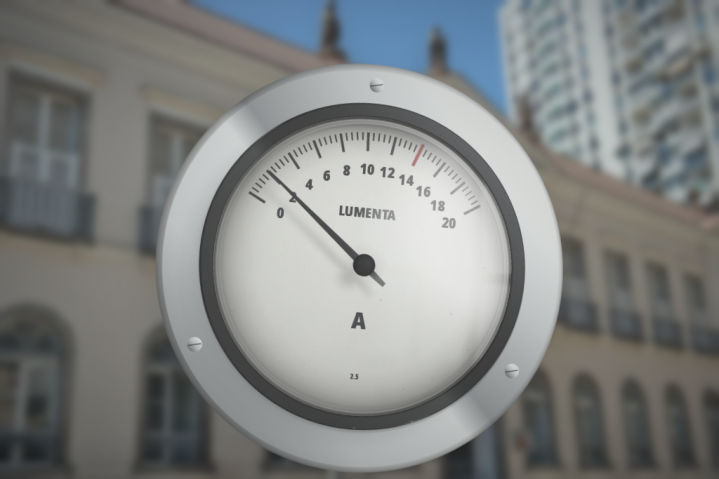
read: 2 A
